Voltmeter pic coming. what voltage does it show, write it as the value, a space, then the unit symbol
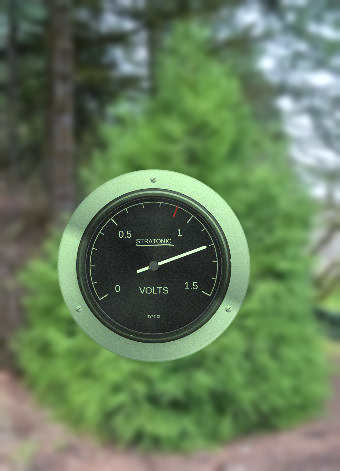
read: 1.2 V
